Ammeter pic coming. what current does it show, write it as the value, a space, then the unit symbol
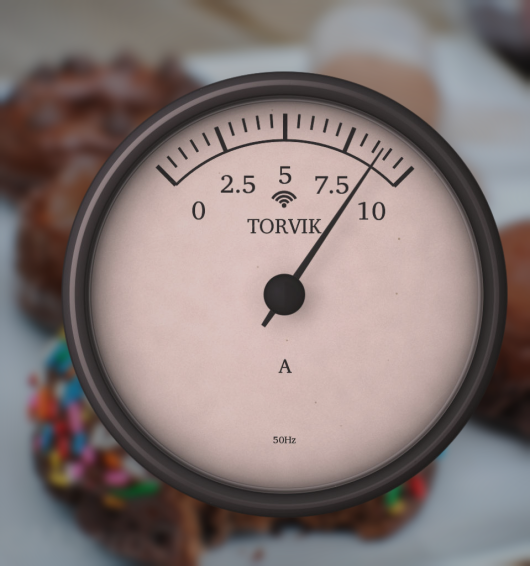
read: 8.75 A
